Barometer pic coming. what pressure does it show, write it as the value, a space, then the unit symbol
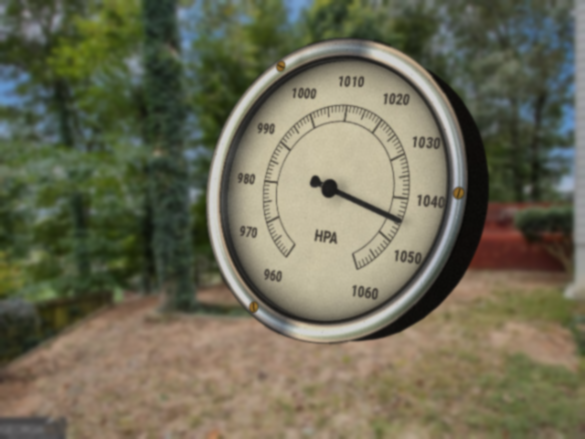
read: 1045 hPa
